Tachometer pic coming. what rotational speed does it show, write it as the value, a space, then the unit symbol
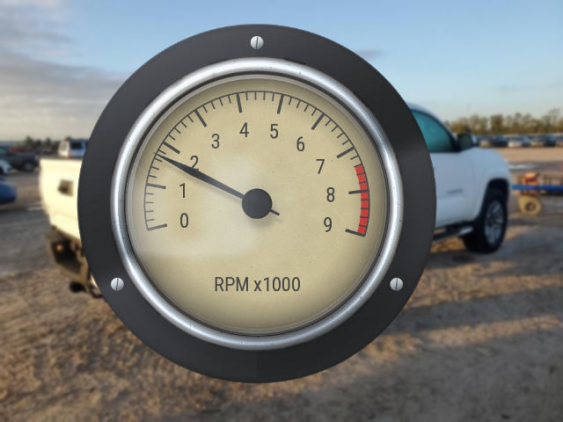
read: 1700 rpm
